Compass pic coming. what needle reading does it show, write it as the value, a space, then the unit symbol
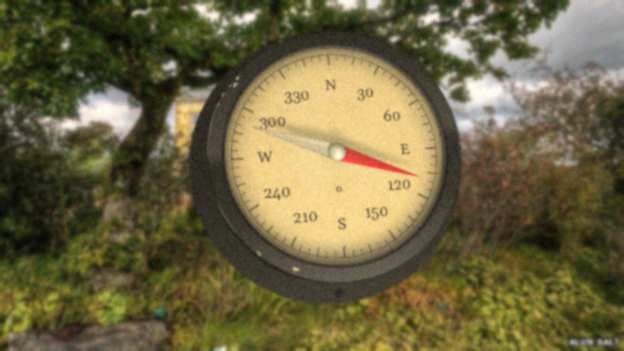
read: 110 °
